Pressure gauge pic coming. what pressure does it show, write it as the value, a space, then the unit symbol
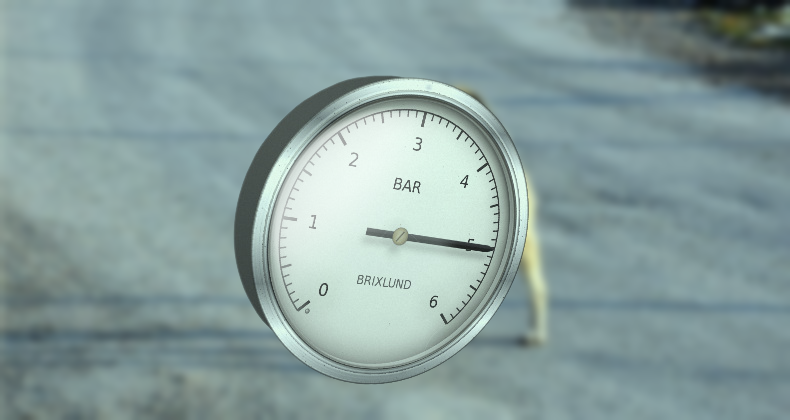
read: 5 bar
